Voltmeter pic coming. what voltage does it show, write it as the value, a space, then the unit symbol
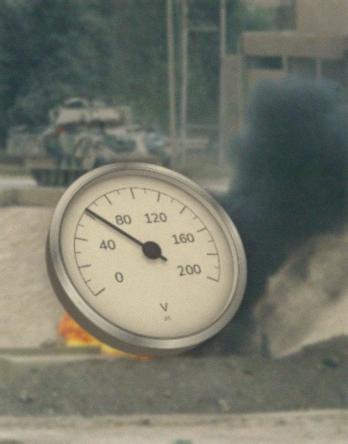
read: 60 V
